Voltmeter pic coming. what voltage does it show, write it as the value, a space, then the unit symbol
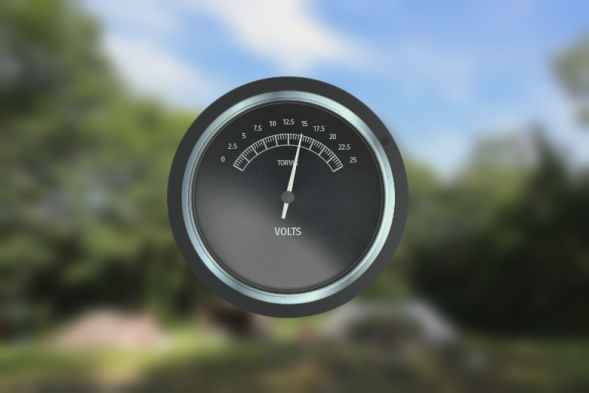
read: 15 V
